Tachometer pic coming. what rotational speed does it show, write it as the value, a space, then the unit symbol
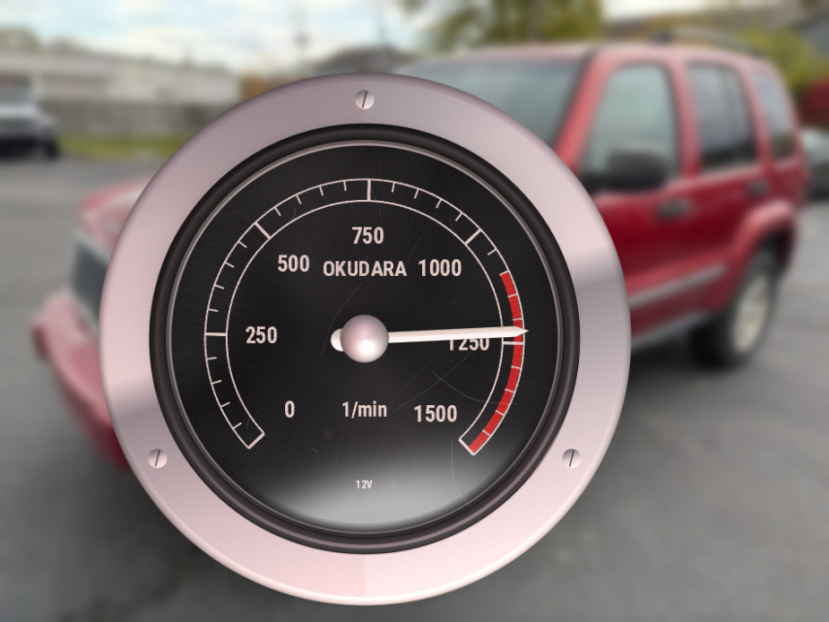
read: 1225 rpm
